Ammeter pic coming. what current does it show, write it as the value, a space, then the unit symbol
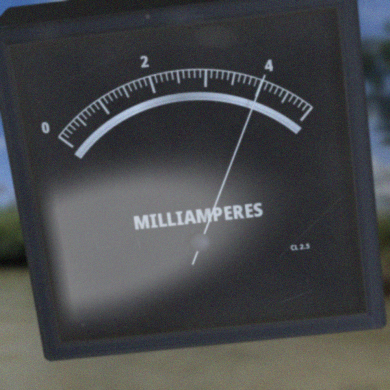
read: 4 mA
